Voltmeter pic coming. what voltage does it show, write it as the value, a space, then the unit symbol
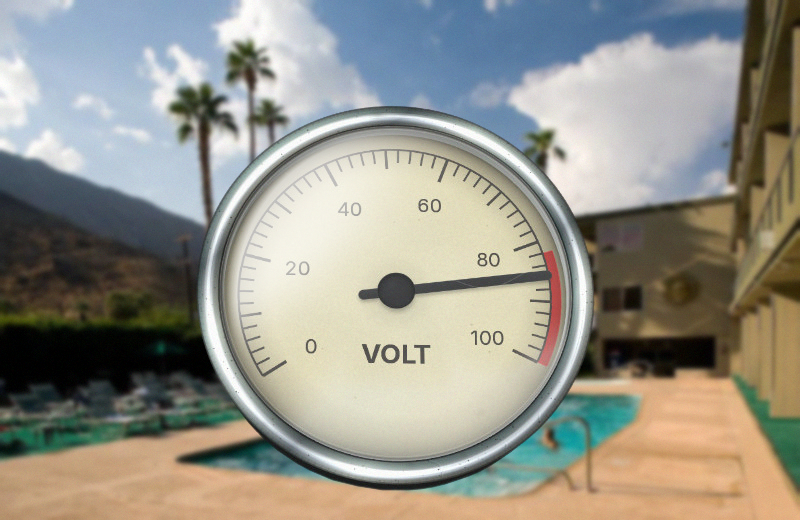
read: 86 V
